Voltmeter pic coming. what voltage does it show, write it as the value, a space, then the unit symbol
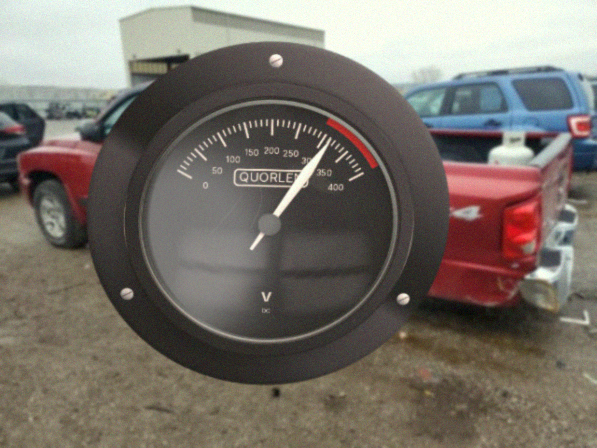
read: 310 V
